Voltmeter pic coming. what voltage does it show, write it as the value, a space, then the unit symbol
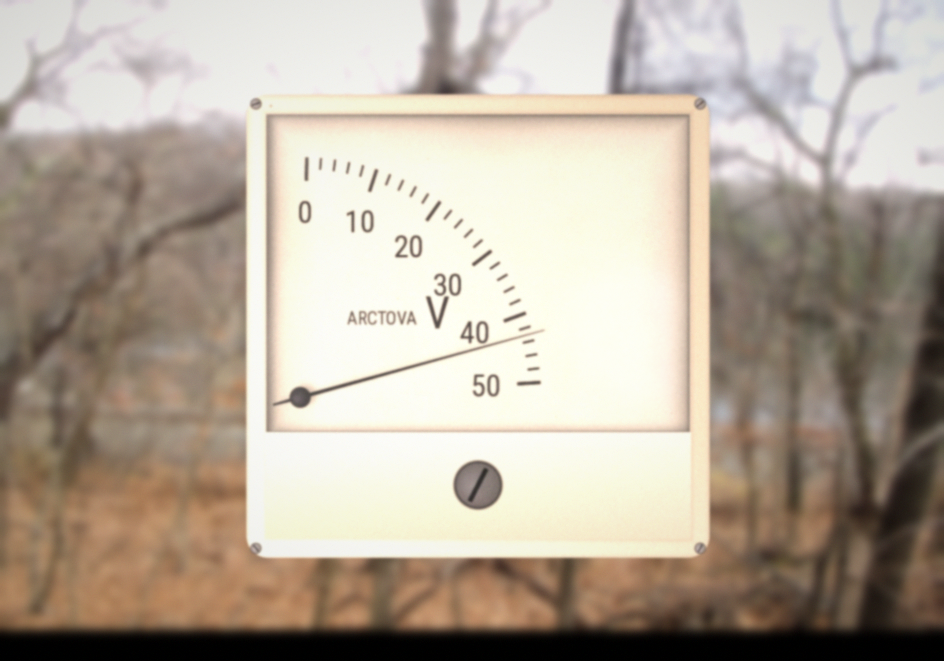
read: 43 V
